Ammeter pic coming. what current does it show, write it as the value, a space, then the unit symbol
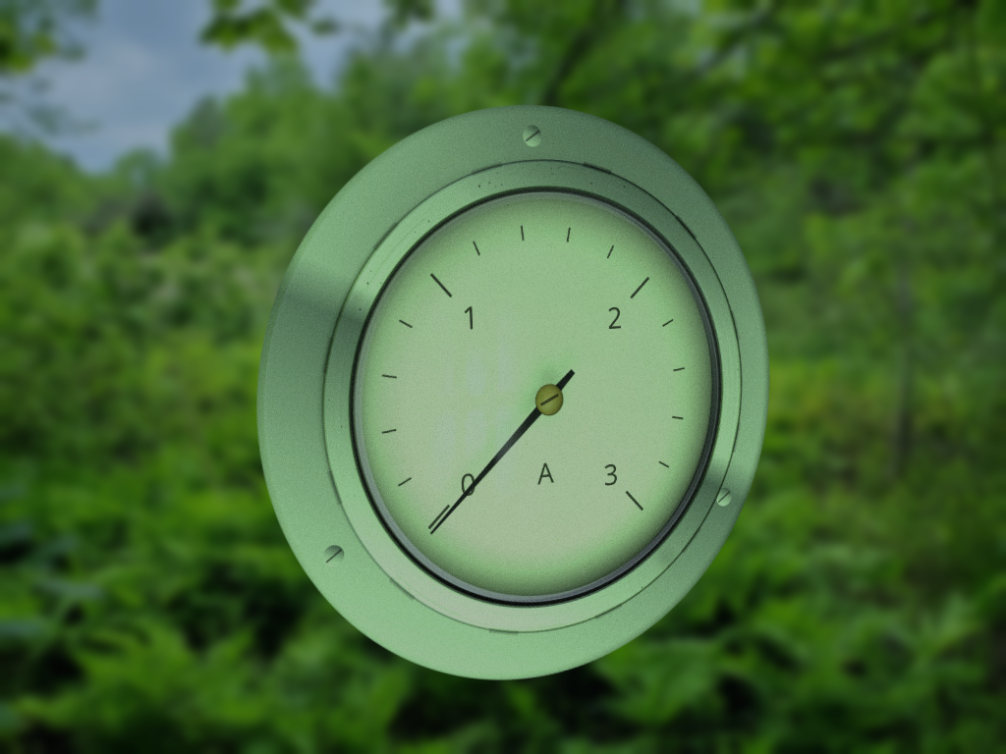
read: 0 A
